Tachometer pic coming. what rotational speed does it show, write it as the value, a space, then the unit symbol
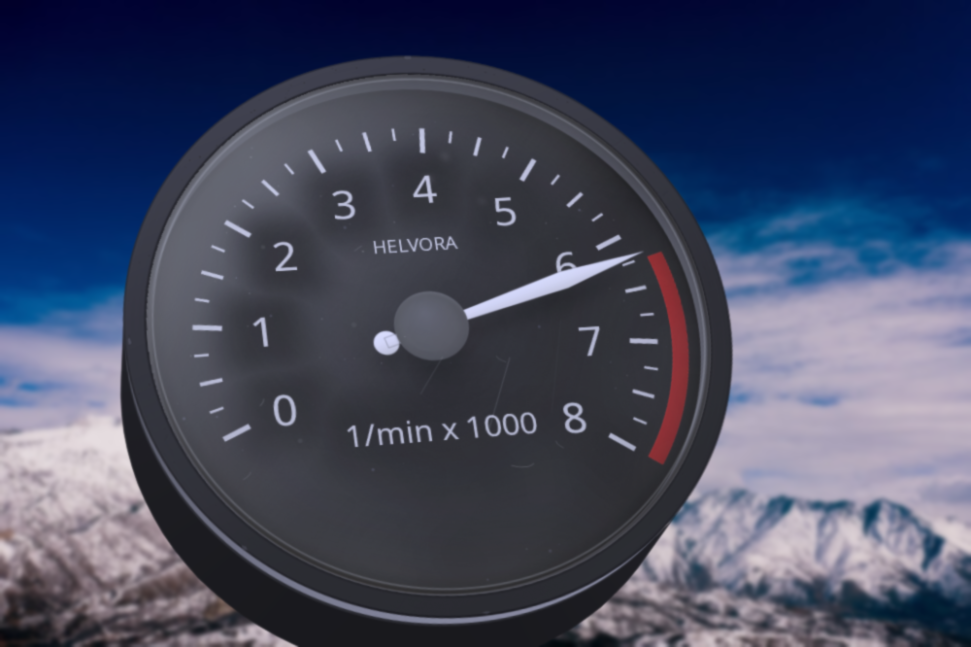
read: 6250 rpm
